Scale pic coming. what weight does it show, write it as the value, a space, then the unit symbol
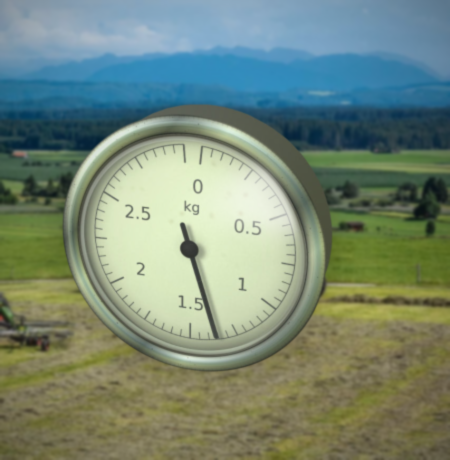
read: 1.35 kg
